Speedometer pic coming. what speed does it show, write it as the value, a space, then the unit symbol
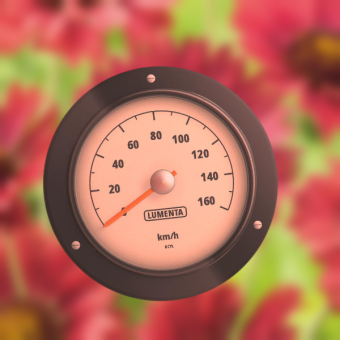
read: 0 km/h
